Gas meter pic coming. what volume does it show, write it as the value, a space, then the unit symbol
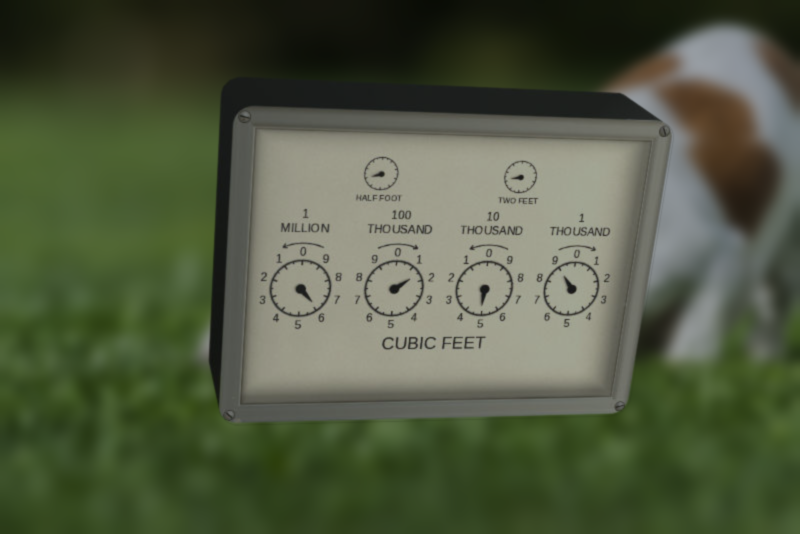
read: 614900 ft³
